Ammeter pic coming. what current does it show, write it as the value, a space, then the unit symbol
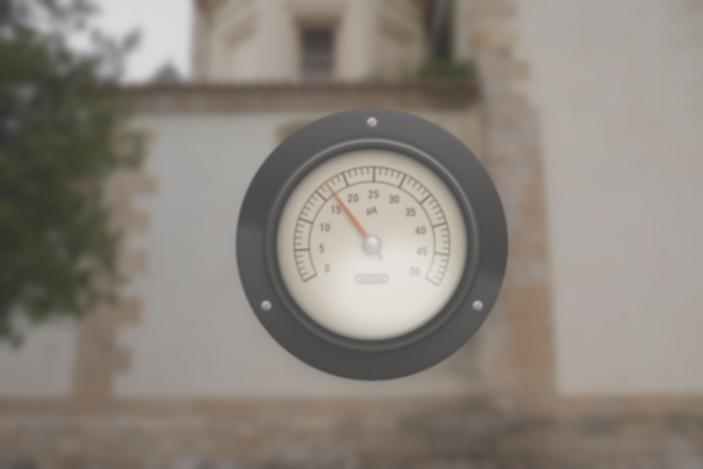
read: 17 µA
